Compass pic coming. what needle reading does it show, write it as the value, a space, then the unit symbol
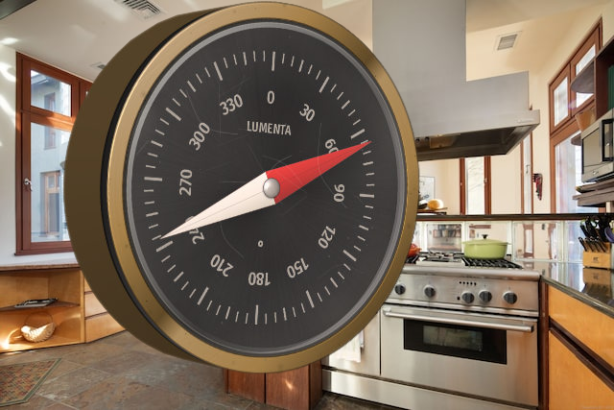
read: 65 °
